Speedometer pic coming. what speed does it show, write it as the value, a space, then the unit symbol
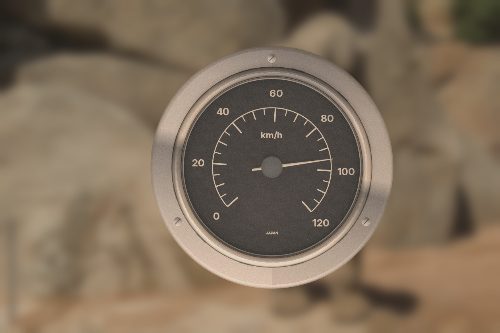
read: 95 km/h
